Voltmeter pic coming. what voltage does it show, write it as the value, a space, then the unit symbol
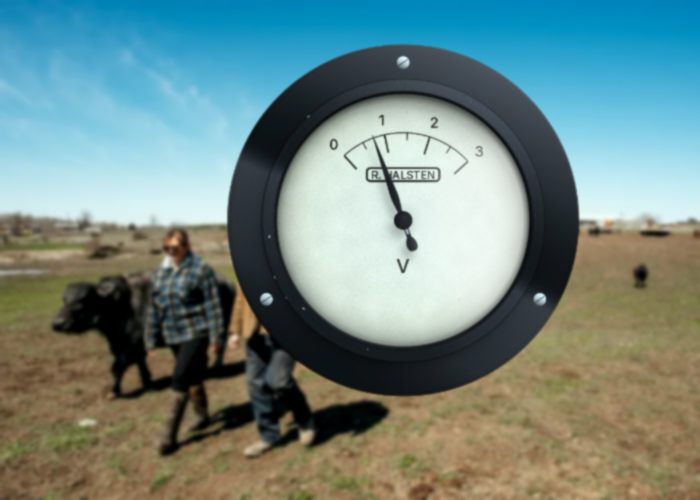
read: 0.75 V
